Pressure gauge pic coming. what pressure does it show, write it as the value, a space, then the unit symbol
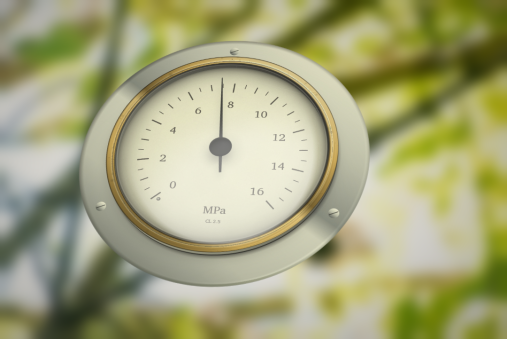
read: 7.5 MPa
